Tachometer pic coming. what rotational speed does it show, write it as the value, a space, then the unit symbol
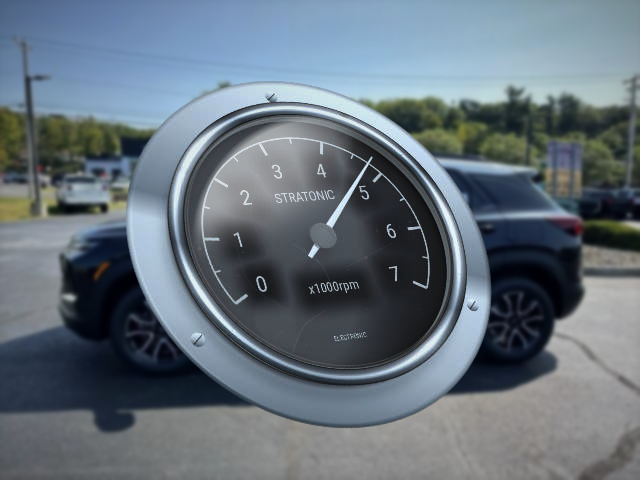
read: 4750 rpm
